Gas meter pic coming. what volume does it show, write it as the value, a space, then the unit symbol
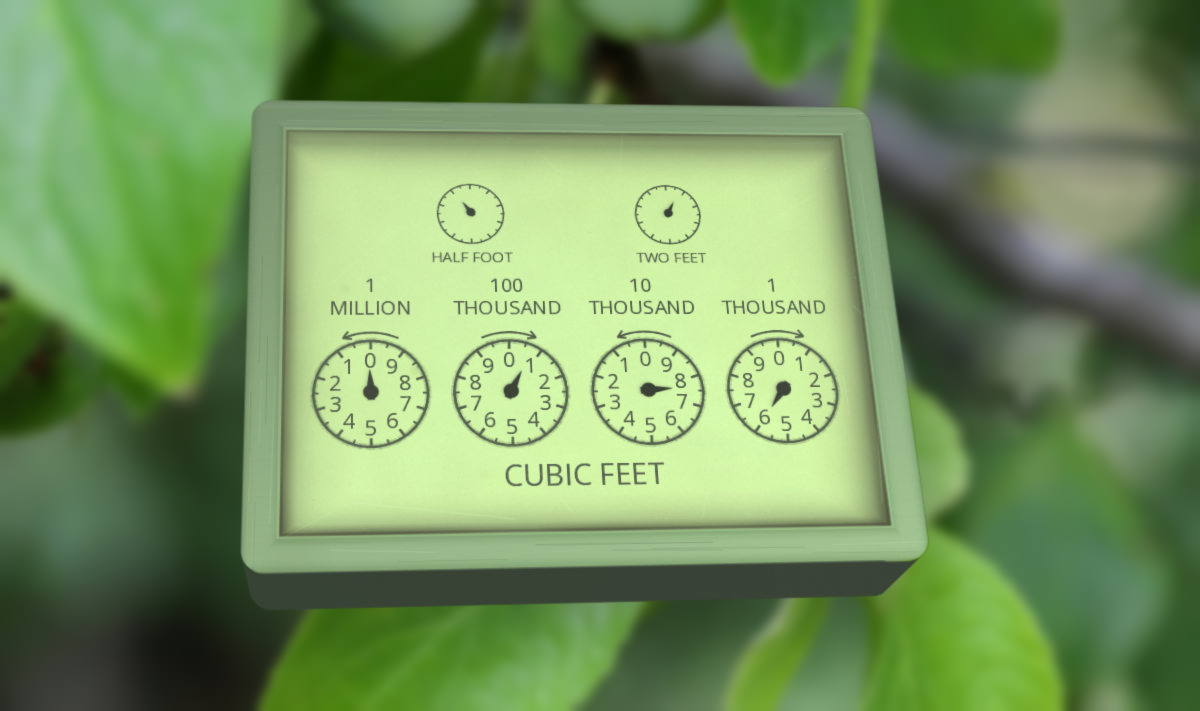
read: 7600 ft³
